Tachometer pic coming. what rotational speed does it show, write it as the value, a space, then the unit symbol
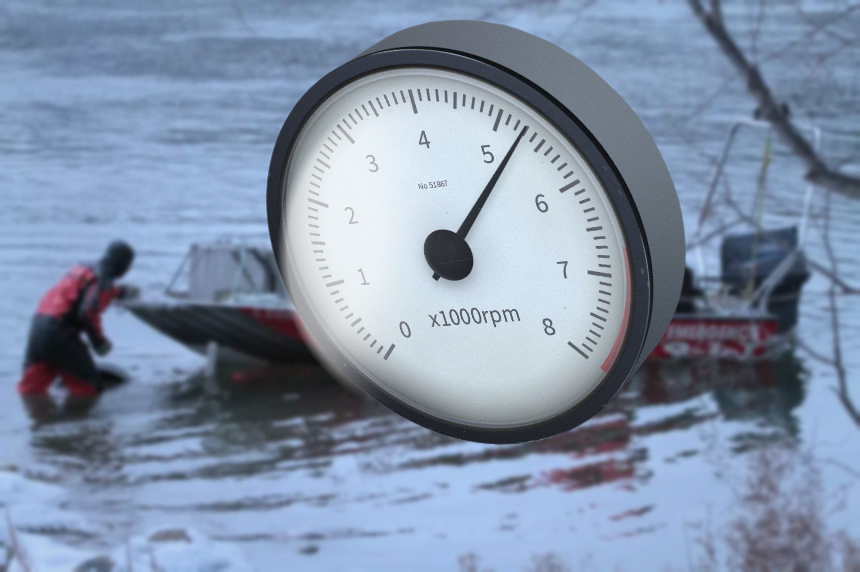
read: 5300 rpm
